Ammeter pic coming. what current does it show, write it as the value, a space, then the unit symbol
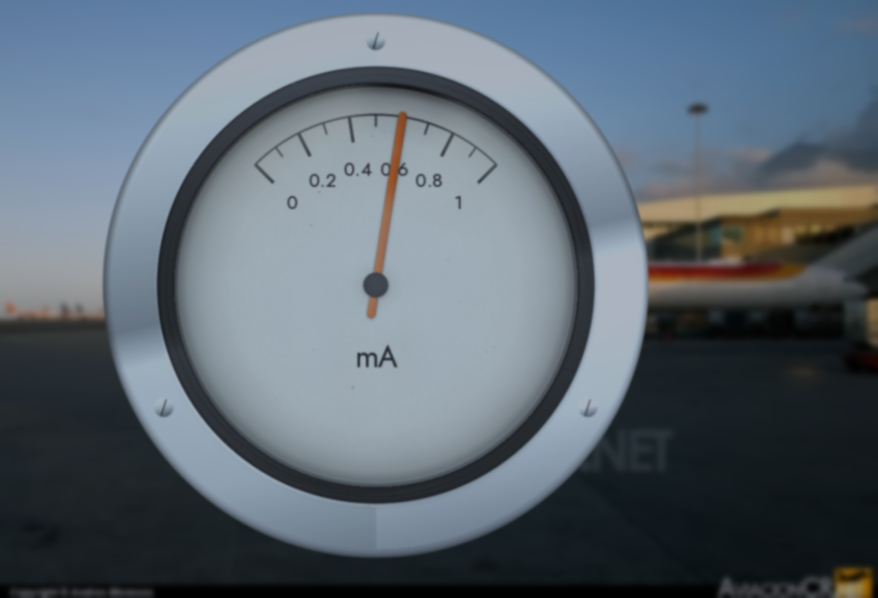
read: 0.6 mA
